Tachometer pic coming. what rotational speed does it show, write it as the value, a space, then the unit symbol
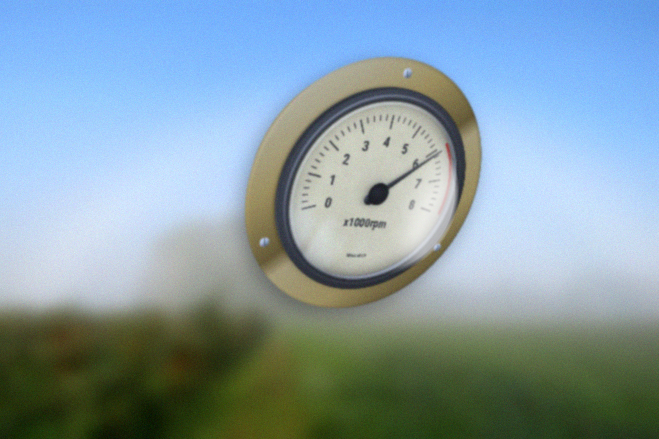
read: 6000 rpm
